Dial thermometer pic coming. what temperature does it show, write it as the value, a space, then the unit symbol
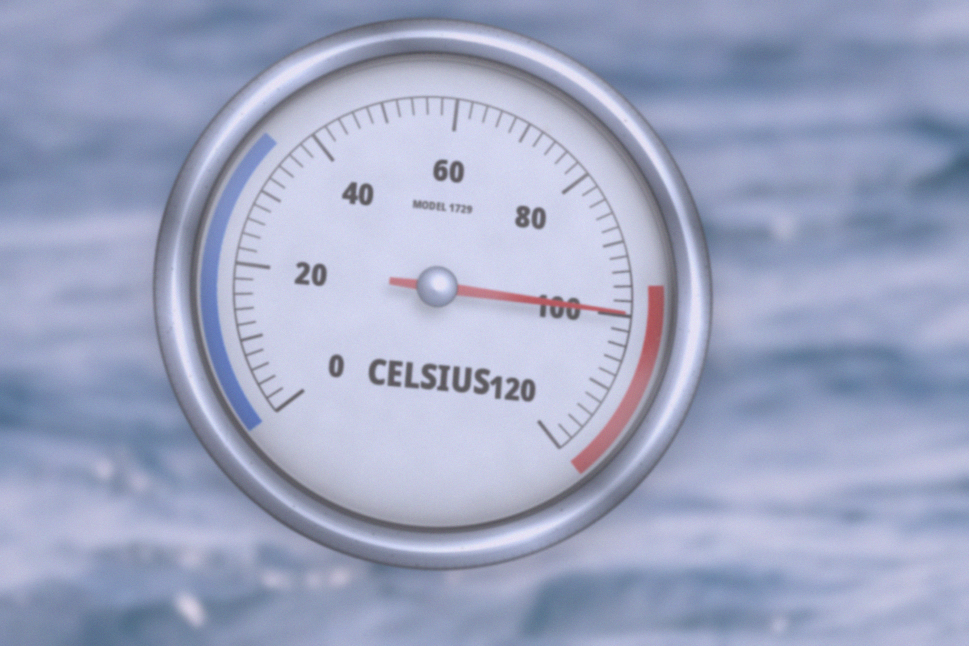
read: 100 °C
